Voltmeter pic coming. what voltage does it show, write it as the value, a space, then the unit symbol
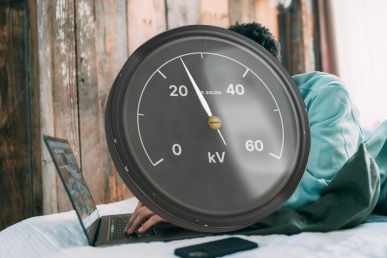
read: 25 kV
